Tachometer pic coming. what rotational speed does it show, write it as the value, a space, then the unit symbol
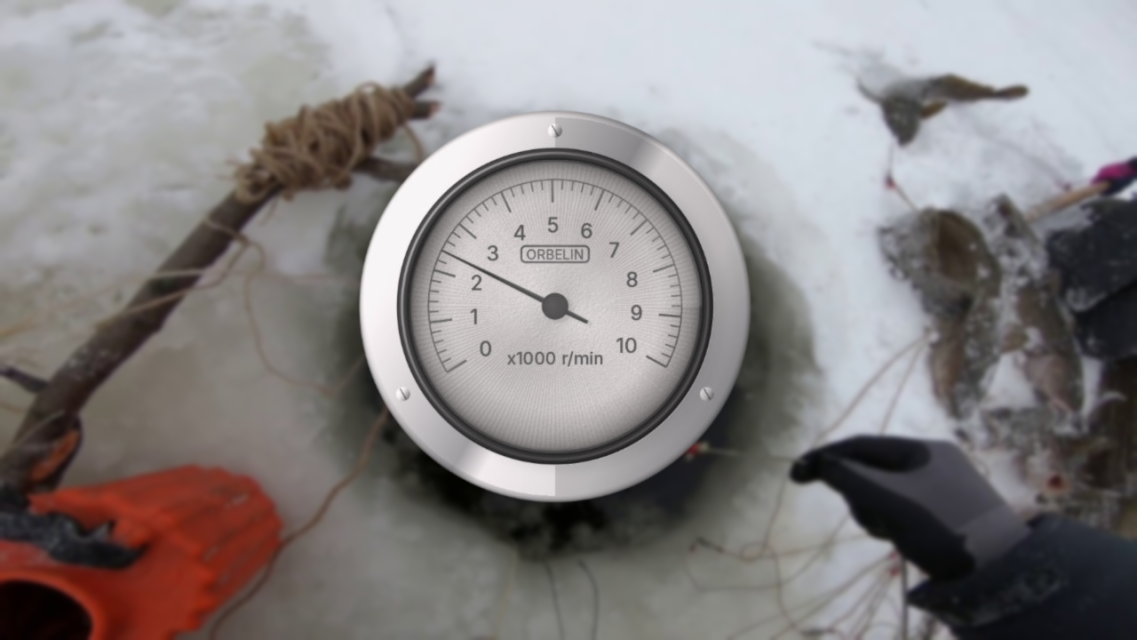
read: 2400 rpm
